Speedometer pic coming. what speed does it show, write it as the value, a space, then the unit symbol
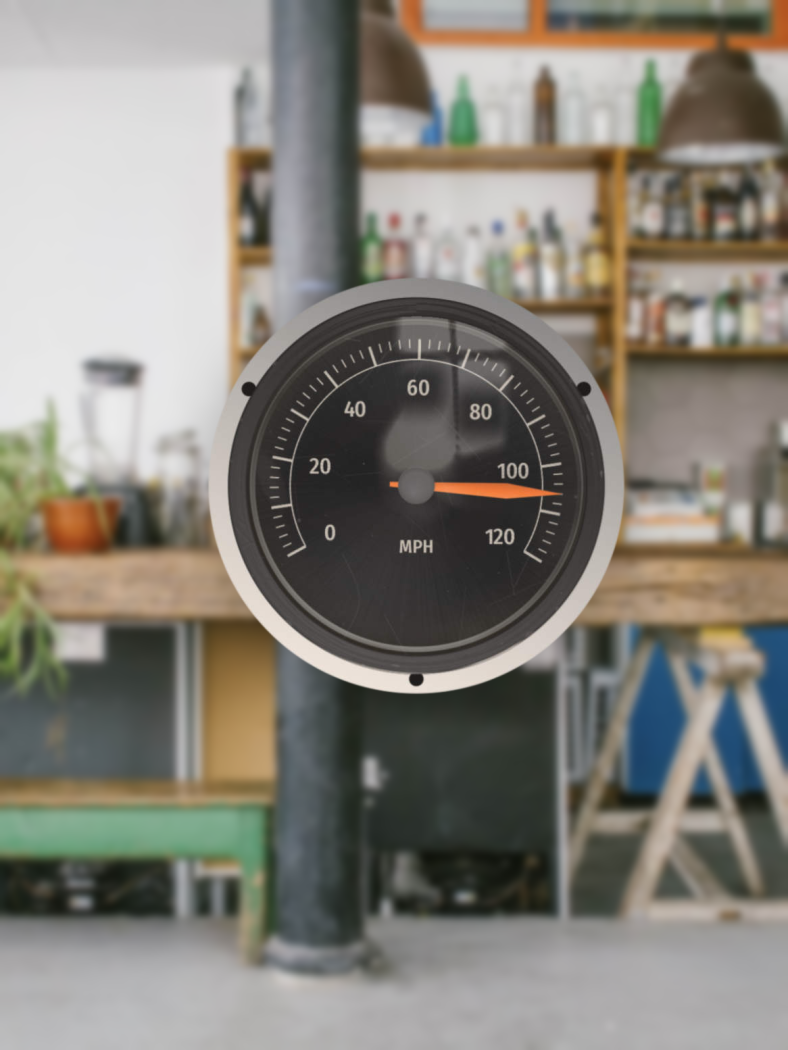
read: 106 mph
